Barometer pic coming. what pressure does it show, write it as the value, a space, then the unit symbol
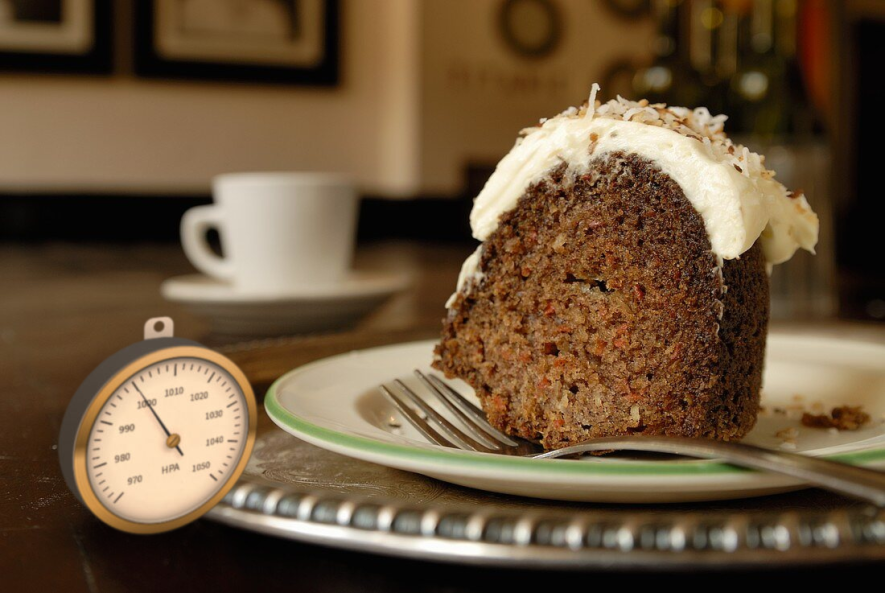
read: 1000 hPa
